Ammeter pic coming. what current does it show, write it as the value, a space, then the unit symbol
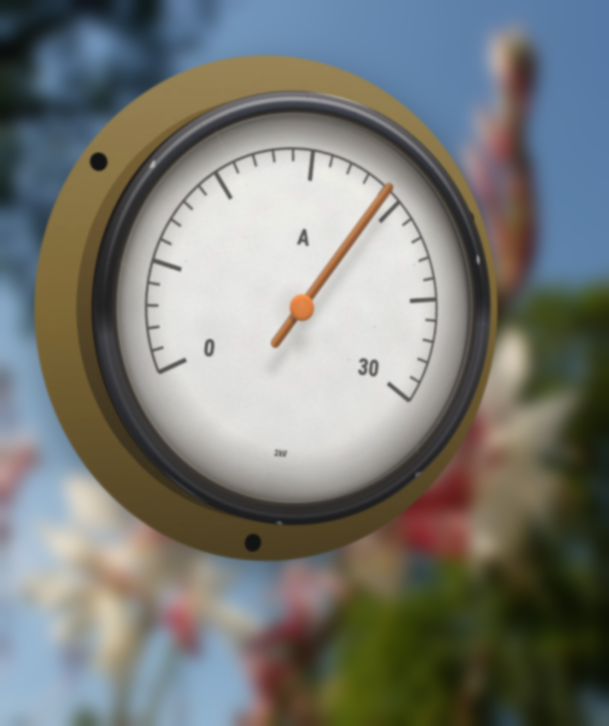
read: 19 A
